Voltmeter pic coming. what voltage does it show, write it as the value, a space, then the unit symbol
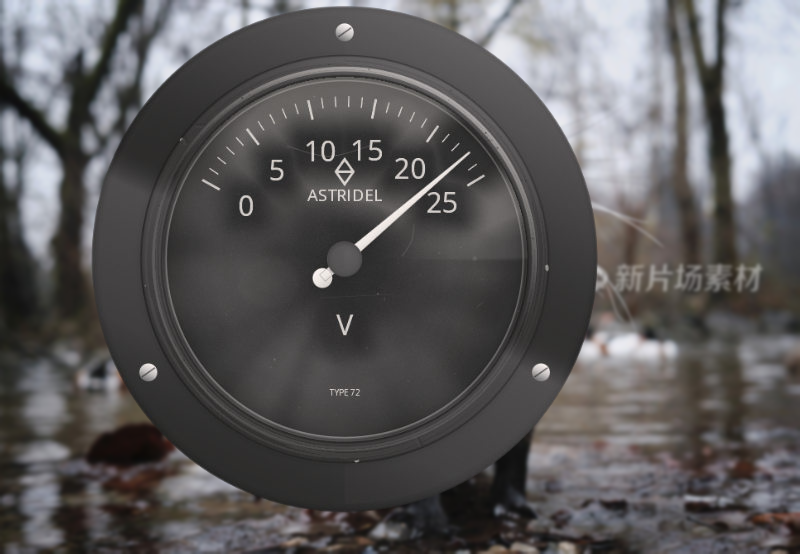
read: 23 V
